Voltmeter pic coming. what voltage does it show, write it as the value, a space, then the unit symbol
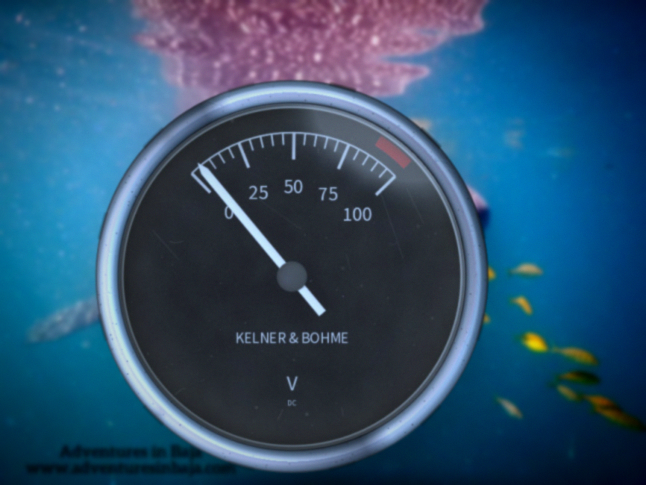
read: 5 V
